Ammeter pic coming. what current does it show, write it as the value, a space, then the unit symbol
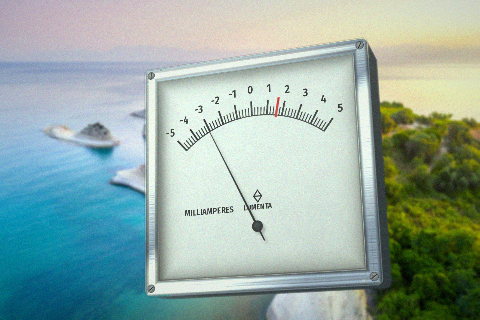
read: -3 mA
